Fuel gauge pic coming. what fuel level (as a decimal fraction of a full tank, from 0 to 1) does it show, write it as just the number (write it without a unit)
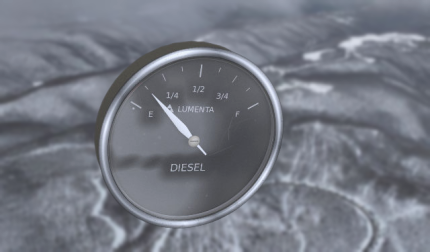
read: 0.125
